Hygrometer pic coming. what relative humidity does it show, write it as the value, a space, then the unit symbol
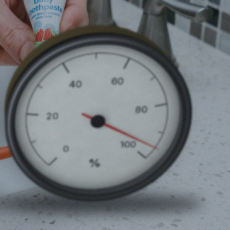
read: 95 %
